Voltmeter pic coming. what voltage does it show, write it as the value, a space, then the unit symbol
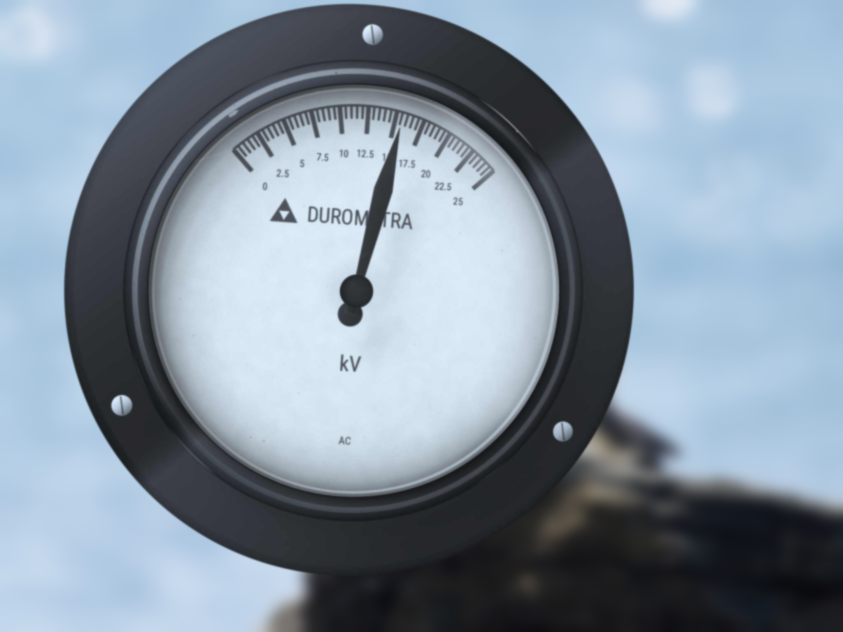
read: 15.5 kV
